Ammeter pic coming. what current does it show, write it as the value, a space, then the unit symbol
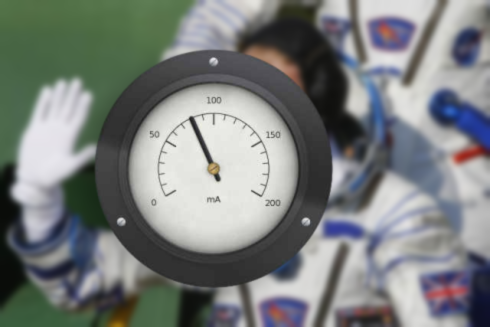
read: 80 mA
